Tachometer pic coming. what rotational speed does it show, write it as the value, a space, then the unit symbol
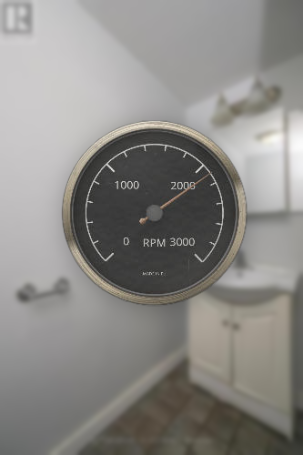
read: 2100 rpm
